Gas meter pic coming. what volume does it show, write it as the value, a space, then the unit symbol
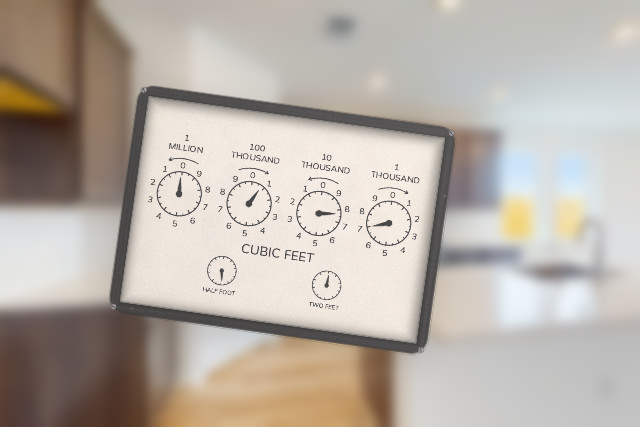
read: 7700 ft³
